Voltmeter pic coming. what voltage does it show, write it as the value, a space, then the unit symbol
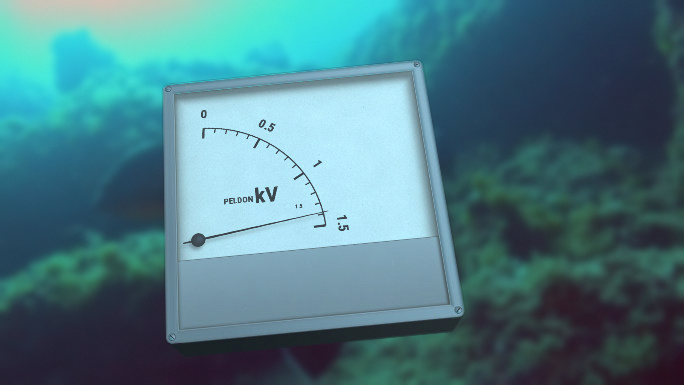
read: 1.4 kV
